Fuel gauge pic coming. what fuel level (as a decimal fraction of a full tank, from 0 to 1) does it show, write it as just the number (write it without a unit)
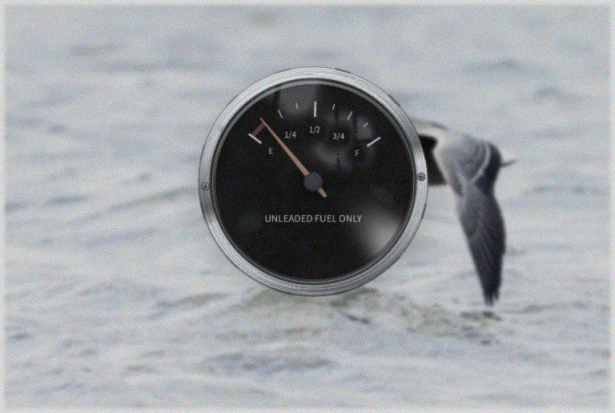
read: 0.125
